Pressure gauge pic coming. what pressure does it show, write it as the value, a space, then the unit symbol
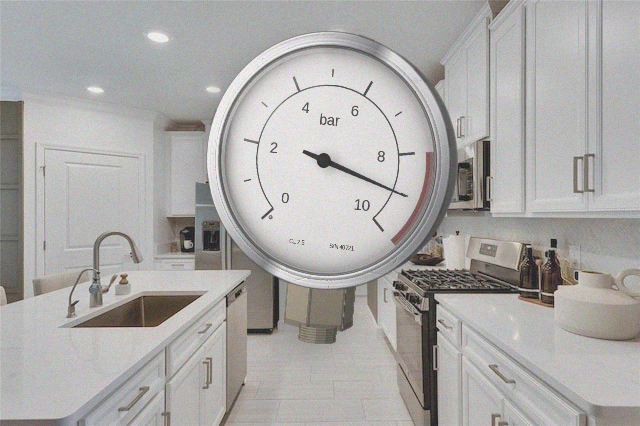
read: 9 bar
